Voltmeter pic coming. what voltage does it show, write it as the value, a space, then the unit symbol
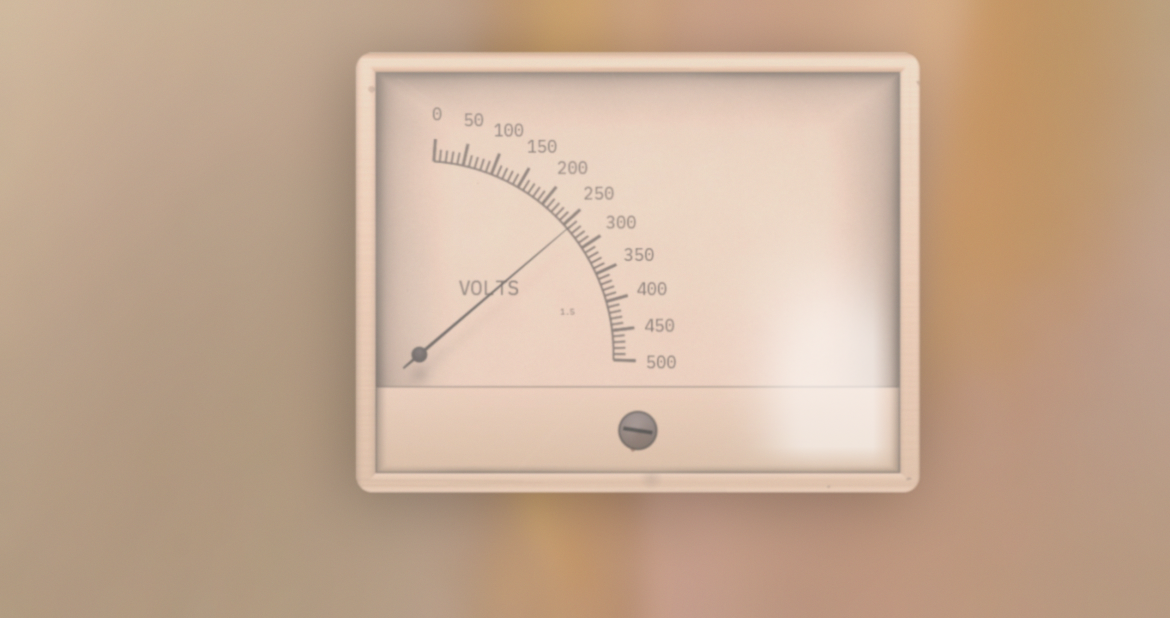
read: 260 V
